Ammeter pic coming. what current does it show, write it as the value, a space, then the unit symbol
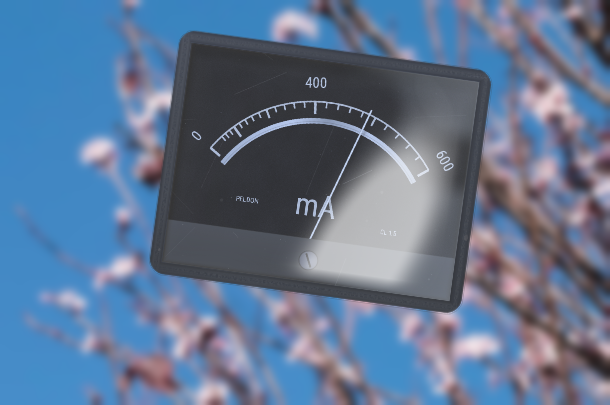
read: 490 mA
